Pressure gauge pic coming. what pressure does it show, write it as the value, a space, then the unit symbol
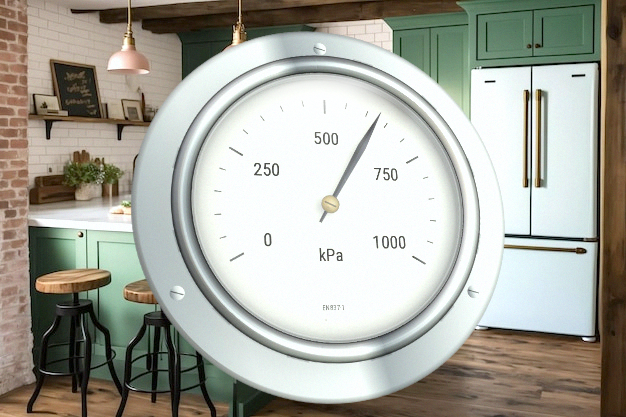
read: 625 kPa
